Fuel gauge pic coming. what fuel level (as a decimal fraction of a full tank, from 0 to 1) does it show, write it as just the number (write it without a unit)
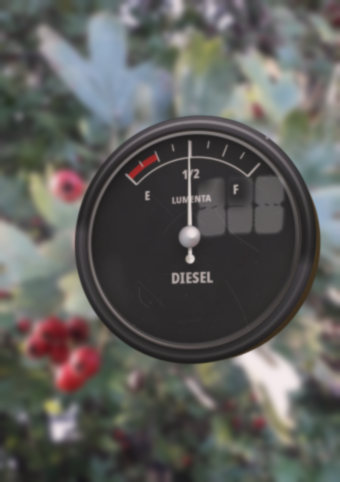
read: 0.5
